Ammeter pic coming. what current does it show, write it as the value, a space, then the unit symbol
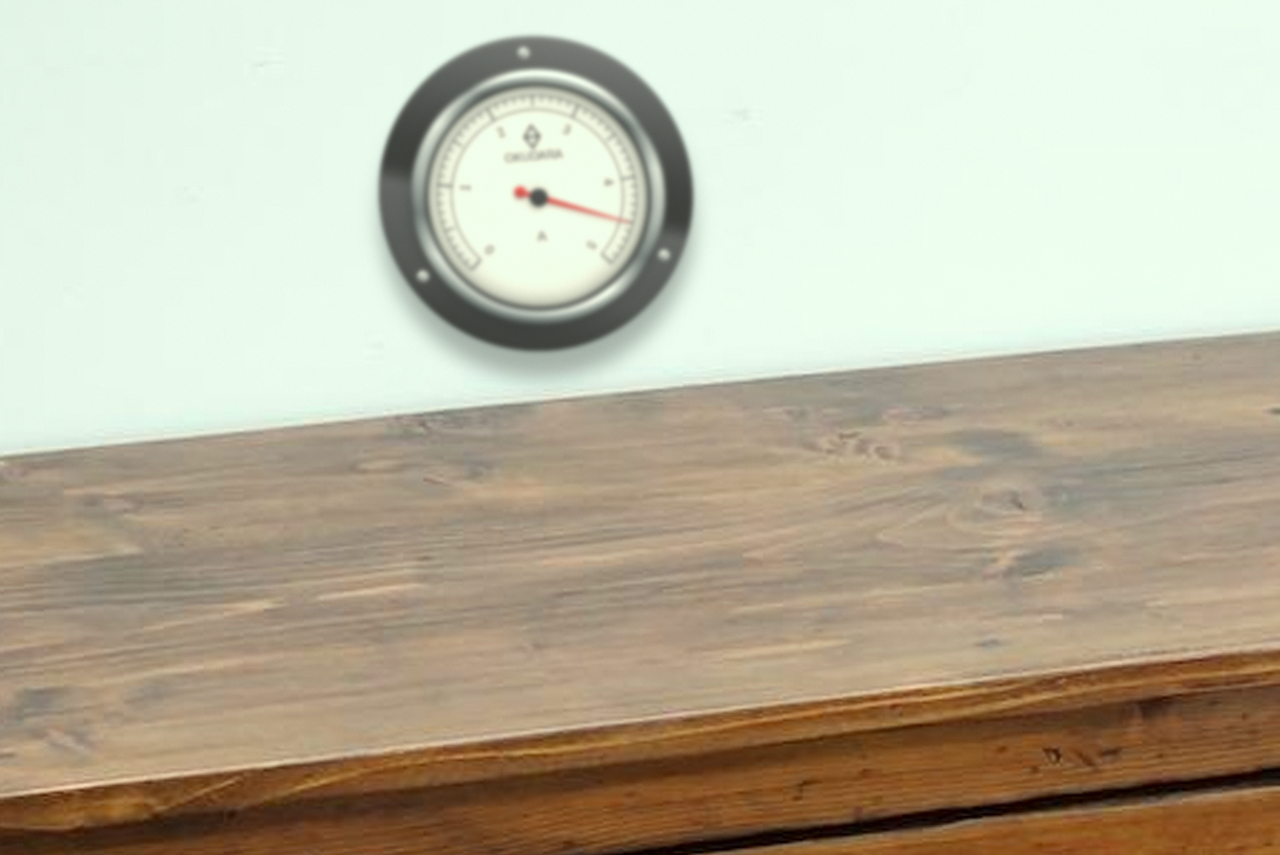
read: 4.5 A
